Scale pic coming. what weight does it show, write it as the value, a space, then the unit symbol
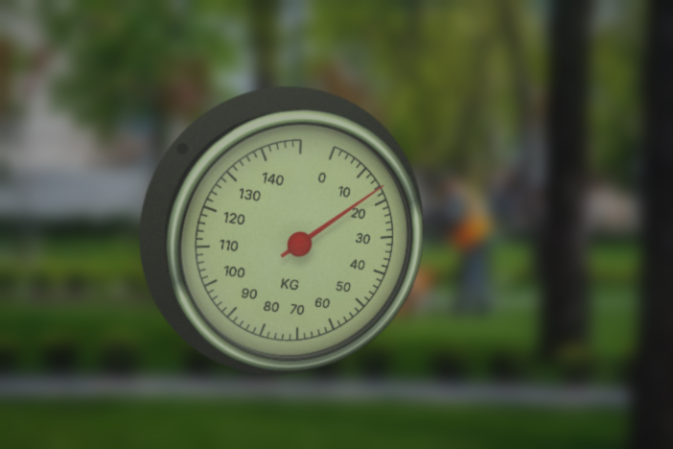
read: 16 kg
